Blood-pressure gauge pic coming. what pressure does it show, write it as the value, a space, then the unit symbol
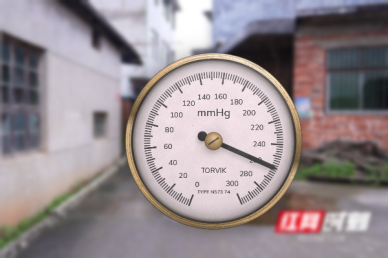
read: 260 mmHg
